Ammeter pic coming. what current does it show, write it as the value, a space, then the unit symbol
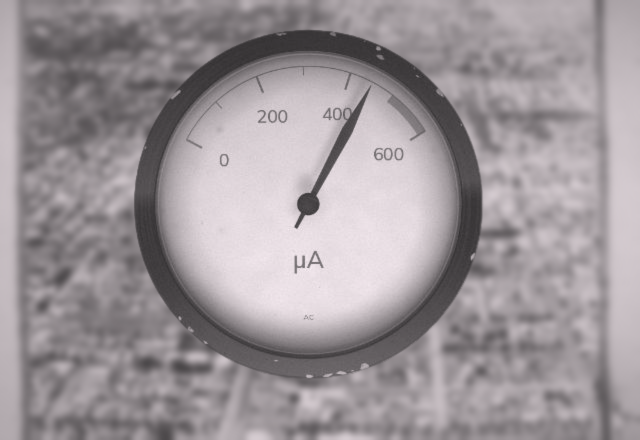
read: 450 µA
